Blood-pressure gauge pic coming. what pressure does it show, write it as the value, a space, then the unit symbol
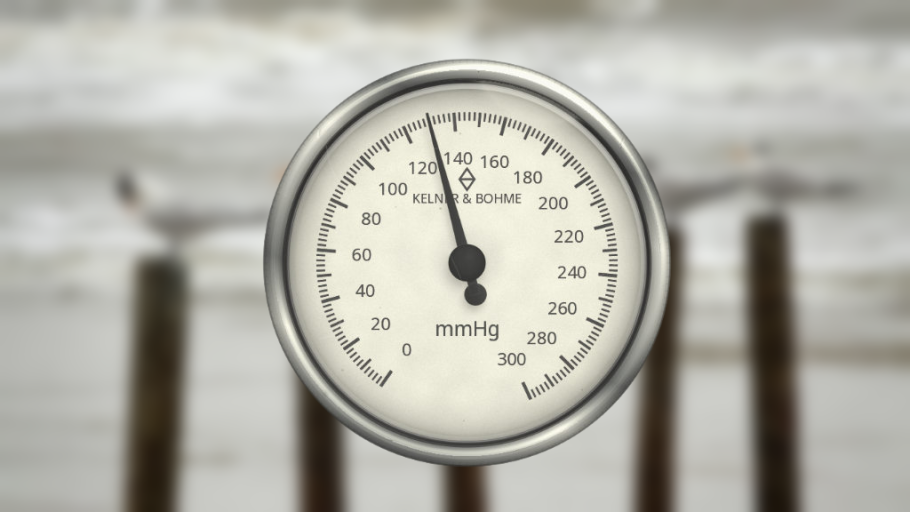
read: 130 mmHg
